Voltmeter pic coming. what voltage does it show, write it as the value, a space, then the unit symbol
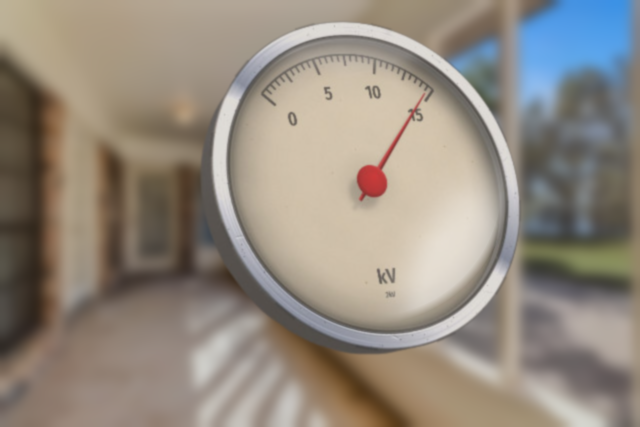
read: 14.5 kV
